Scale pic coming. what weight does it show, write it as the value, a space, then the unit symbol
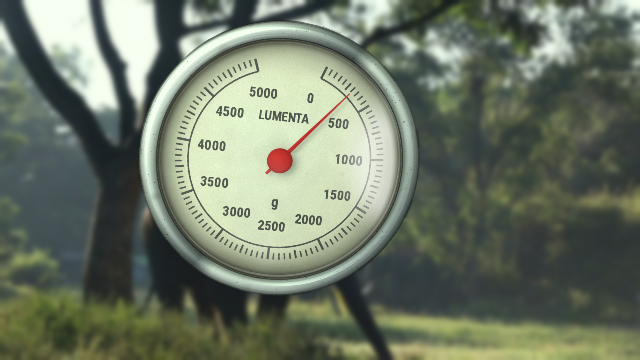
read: 300 g
